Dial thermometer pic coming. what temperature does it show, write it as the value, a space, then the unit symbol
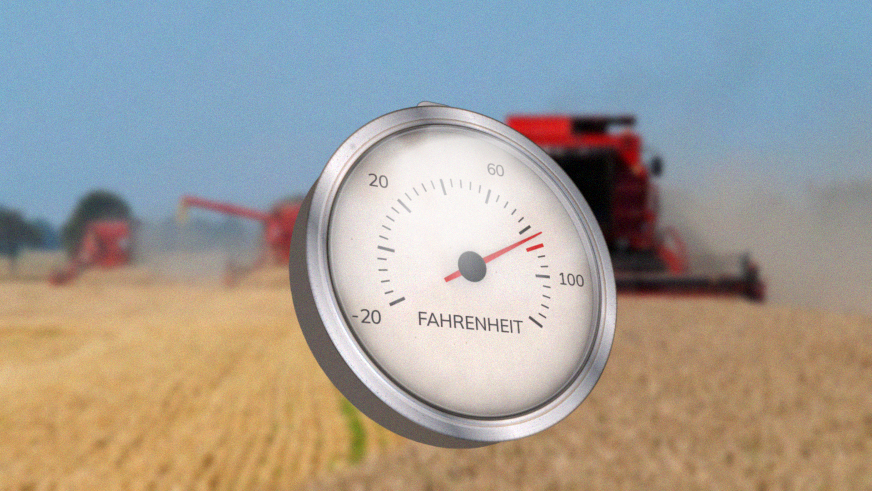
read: 84 °F
